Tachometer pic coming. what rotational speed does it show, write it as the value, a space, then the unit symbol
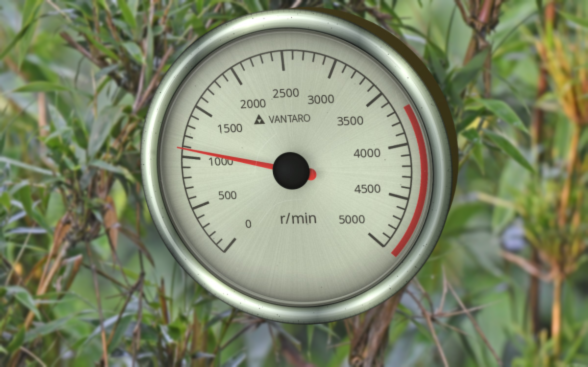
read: 1100 rpm
